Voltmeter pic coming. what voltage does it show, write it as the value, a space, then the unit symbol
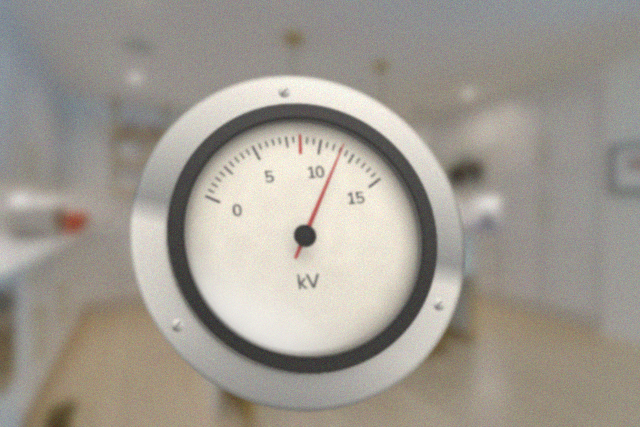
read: 11.5 kV
